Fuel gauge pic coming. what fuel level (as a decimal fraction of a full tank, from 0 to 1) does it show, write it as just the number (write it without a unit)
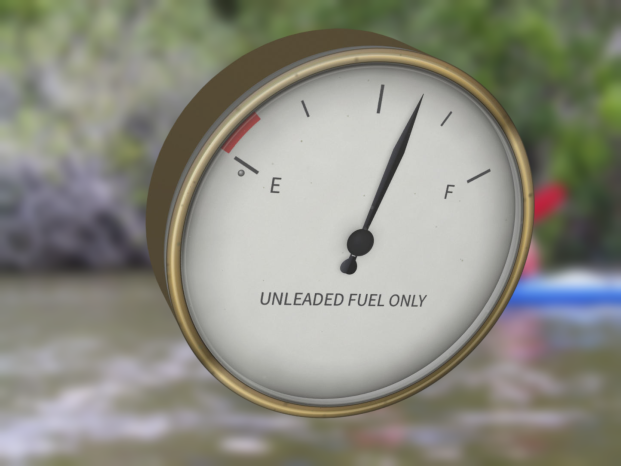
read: 0.625
